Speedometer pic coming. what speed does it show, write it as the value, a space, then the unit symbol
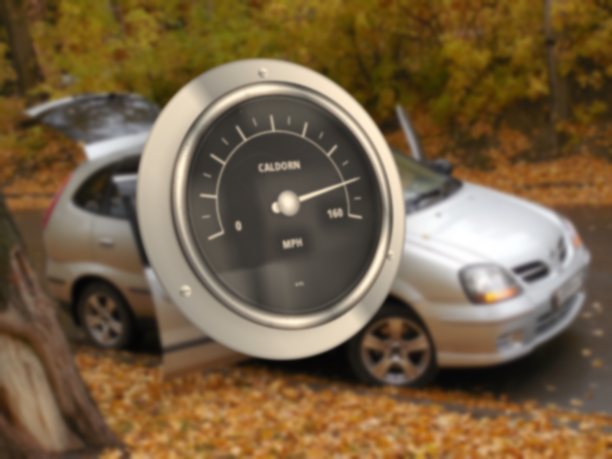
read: 140 mph
